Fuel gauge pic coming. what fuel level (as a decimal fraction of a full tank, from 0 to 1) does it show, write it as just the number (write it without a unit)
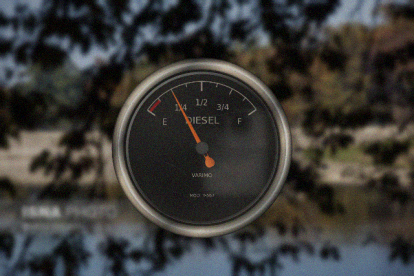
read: 0.25
